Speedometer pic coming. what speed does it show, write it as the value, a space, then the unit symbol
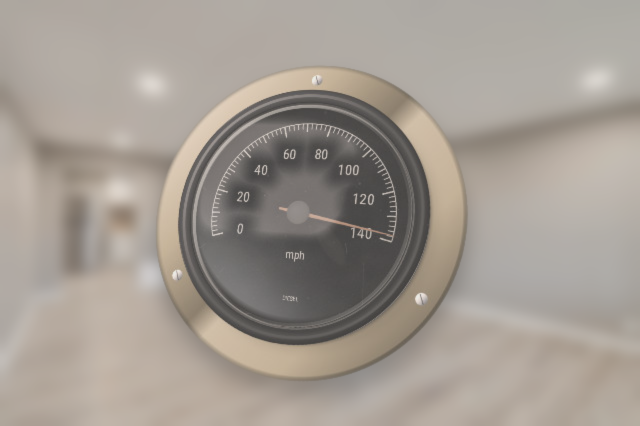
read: 138 mph
